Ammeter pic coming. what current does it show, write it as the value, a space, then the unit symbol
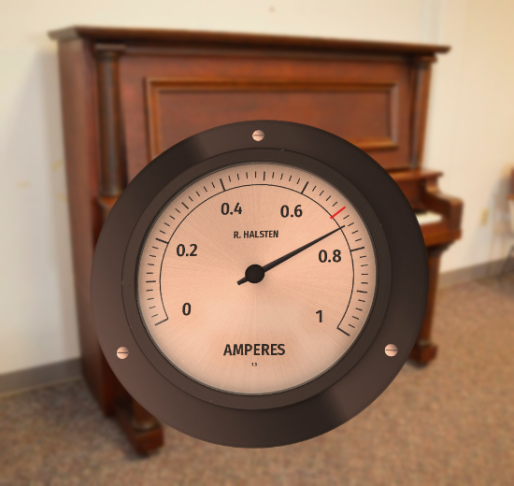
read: 0.74 A
